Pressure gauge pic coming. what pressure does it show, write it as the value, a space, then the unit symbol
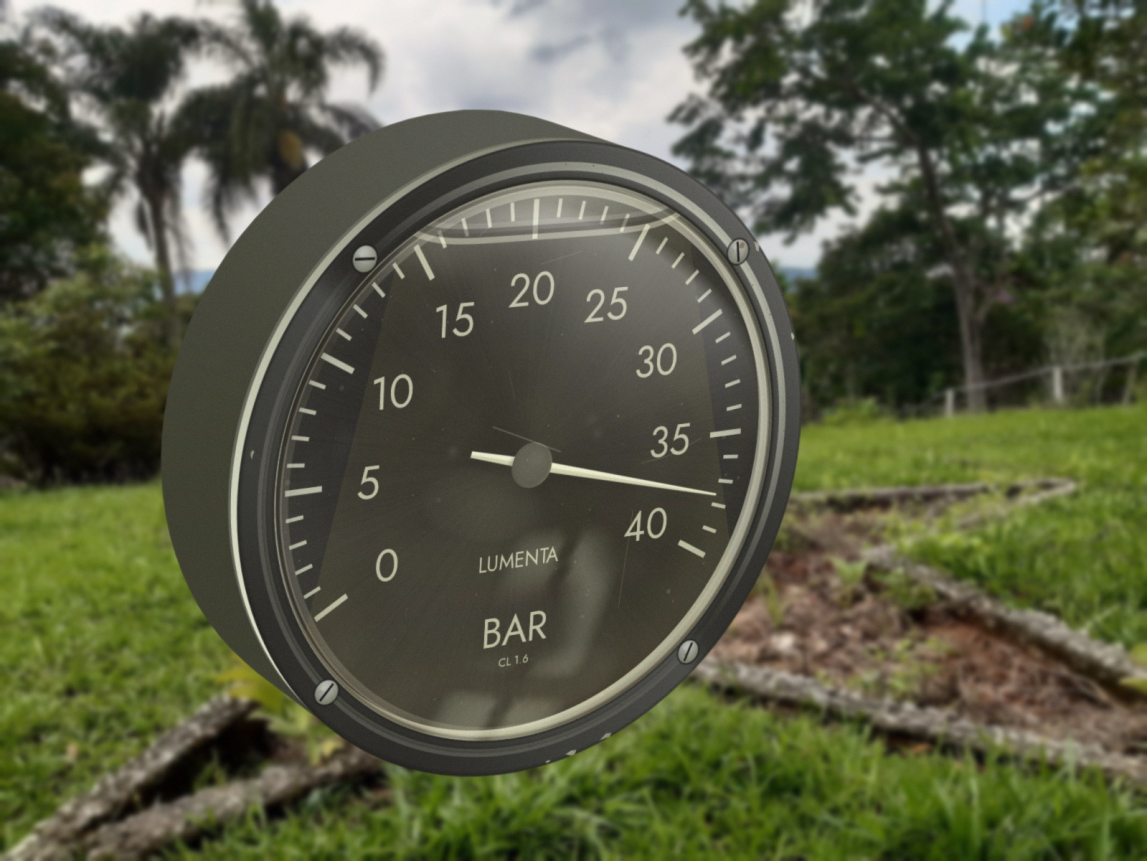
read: 37.5 bar
